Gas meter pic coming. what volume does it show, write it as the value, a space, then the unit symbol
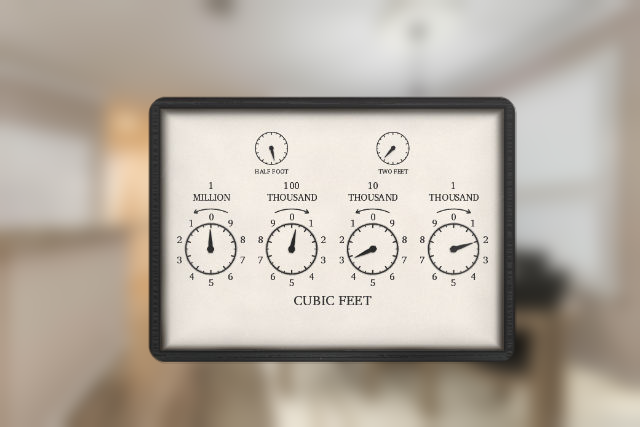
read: 3200 ft³
